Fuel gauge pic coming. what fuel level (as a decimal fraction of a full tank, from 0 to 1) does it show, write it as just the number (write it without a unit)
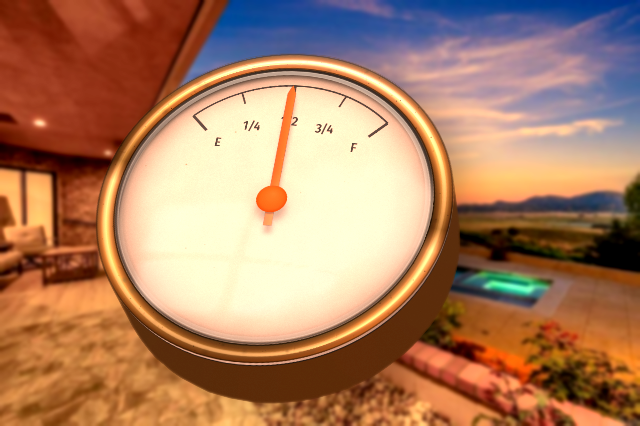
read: 0.5
